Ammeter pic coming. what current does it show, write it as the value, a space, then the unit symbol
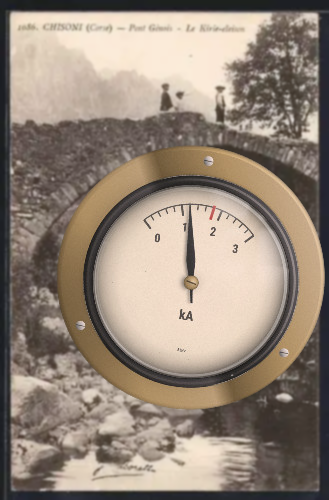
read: 1.2 kA
